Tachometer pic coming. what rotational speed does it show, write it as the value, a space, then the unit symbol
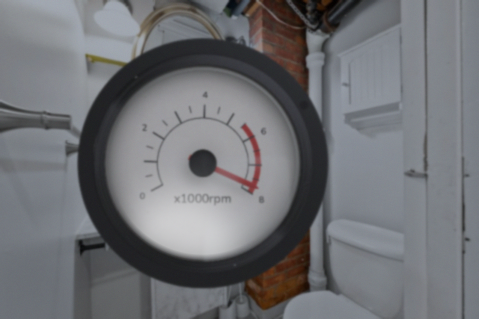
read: 7750 rpm
